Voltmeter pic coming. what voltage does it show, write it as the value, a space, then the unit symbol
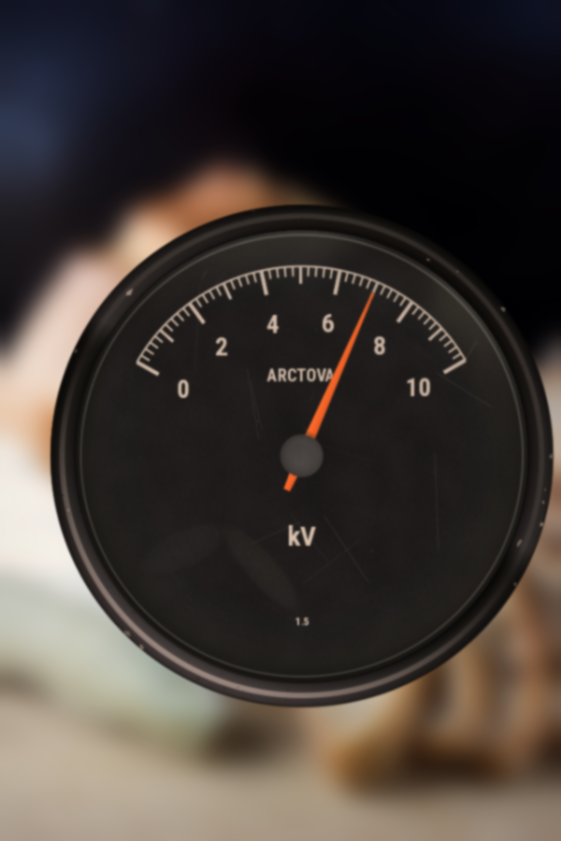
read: 7 kV
